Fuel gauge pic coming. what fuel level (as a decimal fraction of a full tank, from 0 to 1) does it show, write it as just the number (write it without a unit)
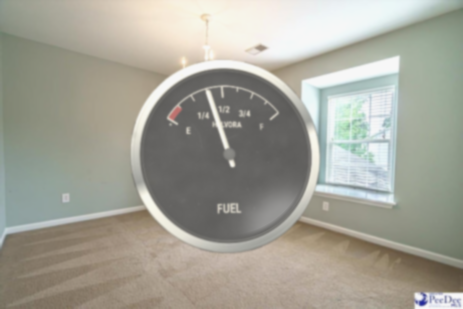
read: 0.375
